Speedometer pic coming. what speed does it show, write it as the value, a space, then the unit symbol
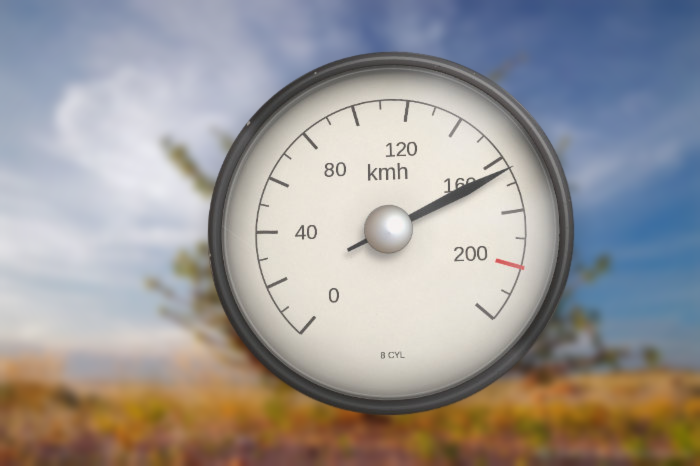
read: 165 km/h
